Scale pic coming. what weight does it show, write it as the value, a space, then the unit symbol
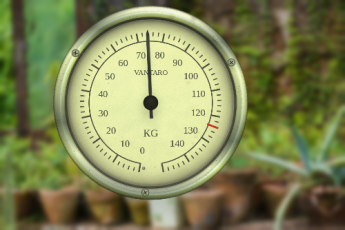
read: 74 kg
